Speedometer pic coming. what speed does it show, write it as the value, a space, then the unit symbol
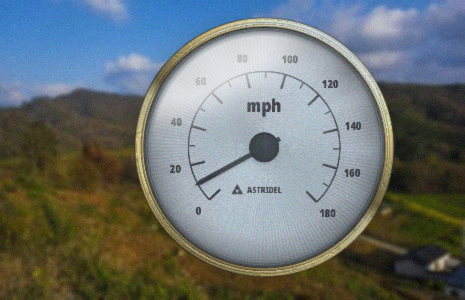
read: 10 mph
